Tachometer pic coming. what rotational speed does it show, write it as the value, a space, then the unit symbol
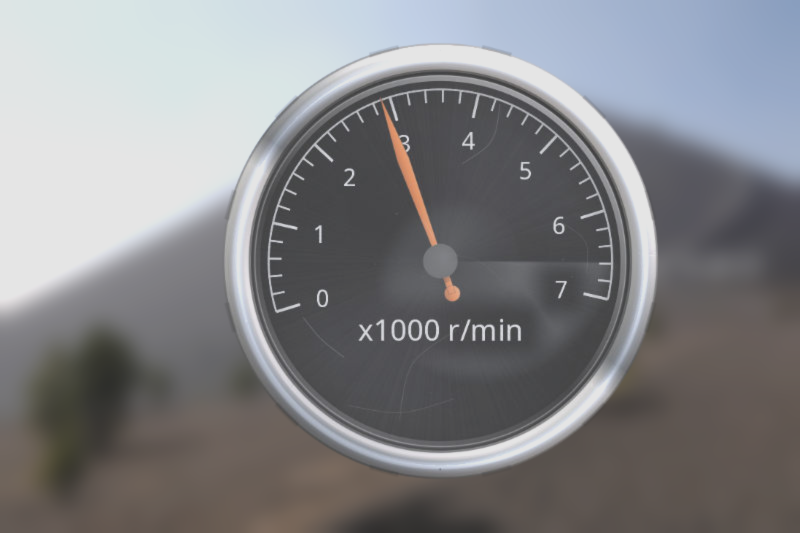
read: 2900 rpm
